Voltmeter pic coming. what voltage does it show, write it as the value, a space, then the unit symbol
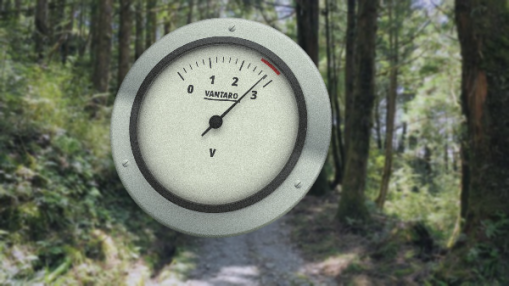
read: 2.8 V
